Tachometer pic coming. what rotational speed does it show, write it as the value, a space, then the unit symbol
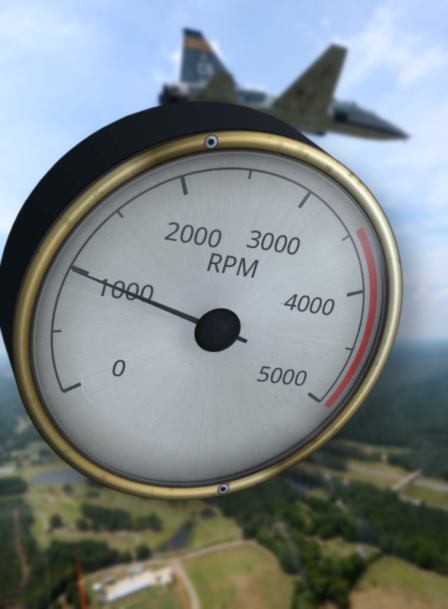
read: 1000 rpm
